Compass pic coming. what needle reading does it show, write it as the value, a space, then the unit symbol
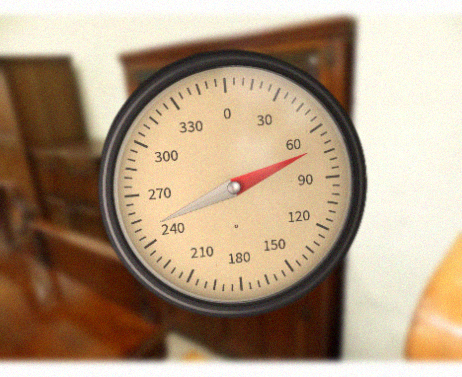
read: 70 °
